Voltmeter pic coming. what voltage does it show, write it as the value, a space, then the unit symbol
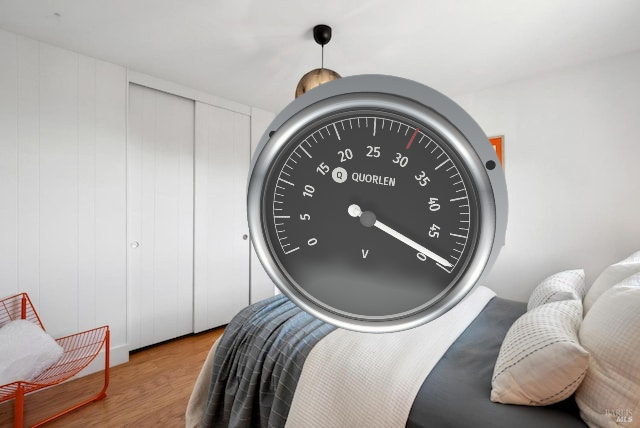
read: 49 V
